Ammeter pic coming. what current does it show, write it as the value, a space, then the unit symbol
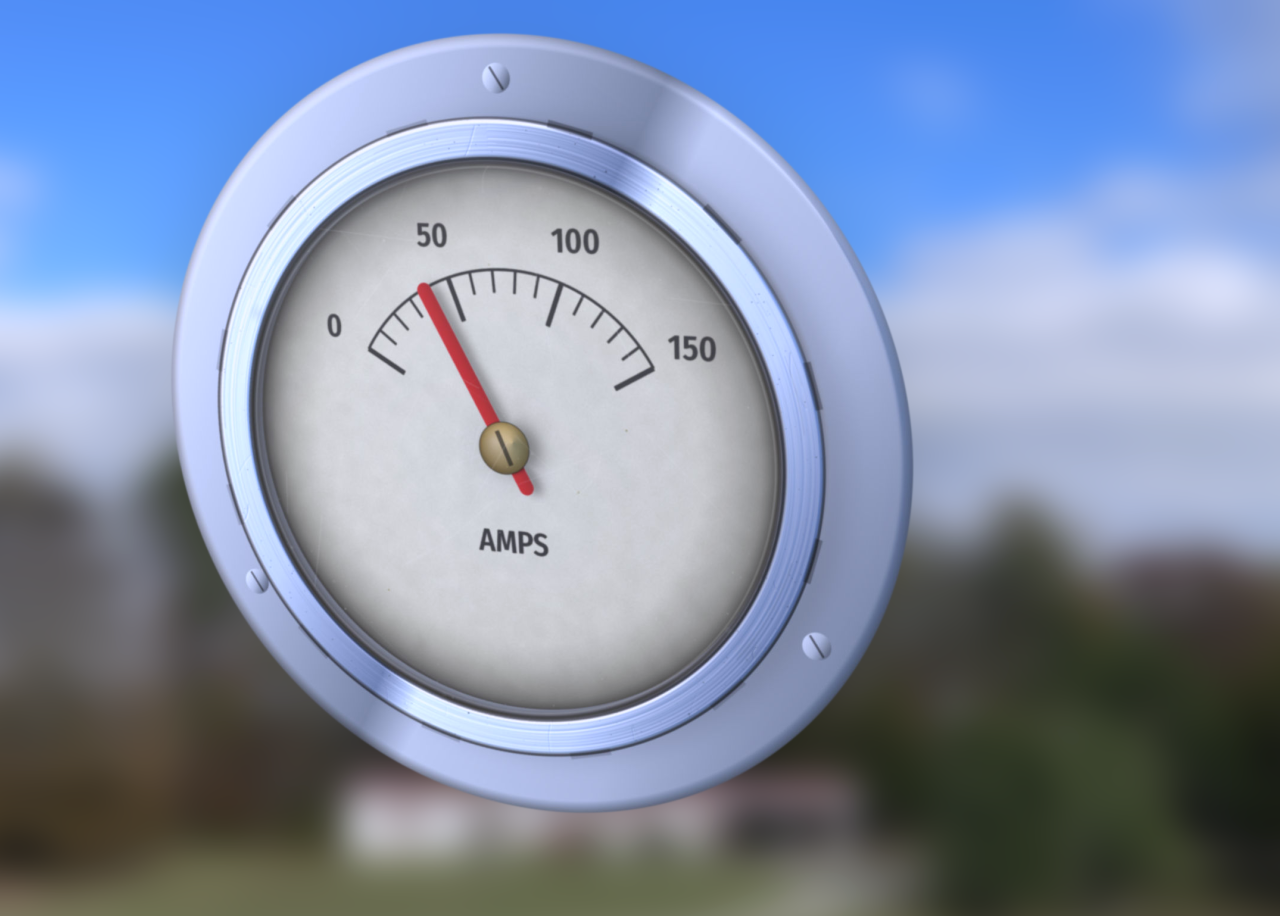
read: 40 A
